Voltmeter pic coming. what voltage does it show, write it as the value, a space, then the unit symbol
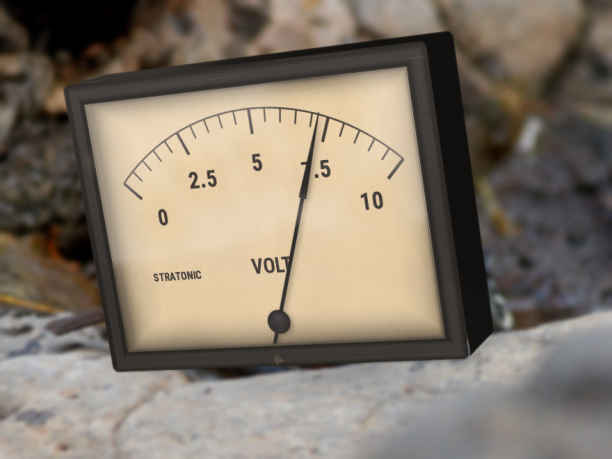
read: 7.25 V
